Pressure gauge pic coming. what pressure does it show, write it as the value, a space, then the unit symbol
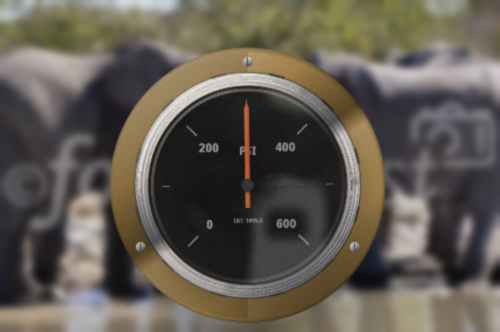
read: 300 psi
